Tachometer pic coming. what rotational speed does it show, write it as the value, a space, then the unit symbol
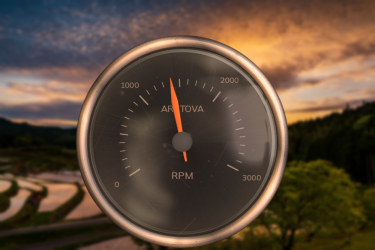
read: 1400 rpm
